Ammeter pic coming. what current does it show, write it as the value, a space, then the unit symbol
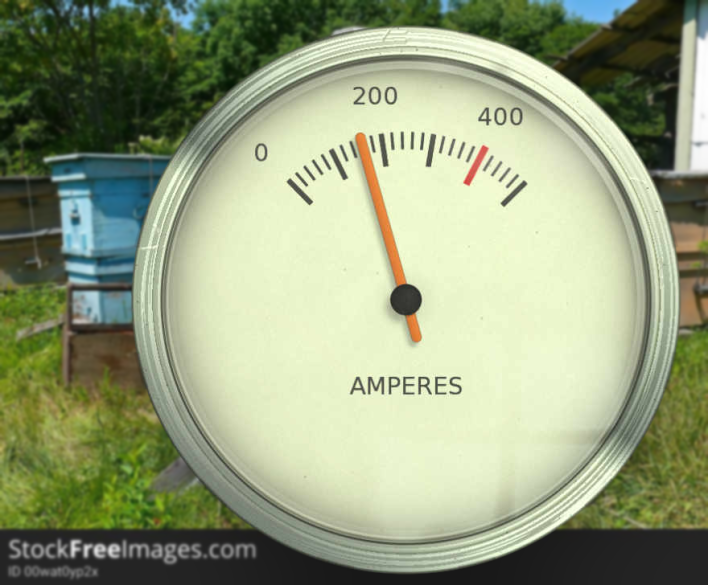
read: 160 A
